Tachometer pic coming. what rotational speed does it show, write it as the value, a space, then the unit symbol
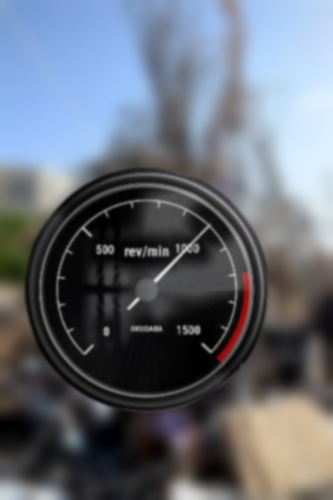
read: 1000 rpm
